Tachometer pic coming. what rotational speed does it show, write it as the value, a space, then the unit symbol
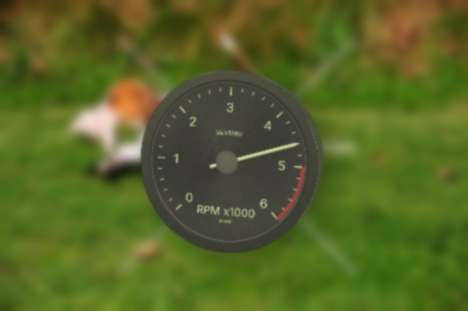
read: 4600 rpm
